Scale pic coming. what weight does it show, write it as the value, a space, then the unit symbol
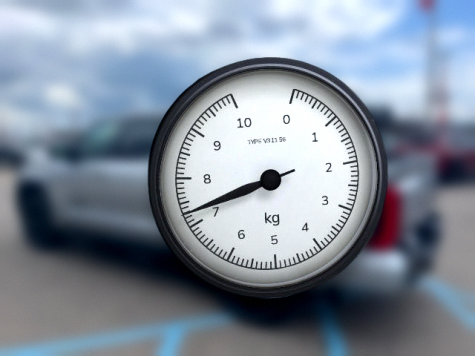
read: 7.3 kg
